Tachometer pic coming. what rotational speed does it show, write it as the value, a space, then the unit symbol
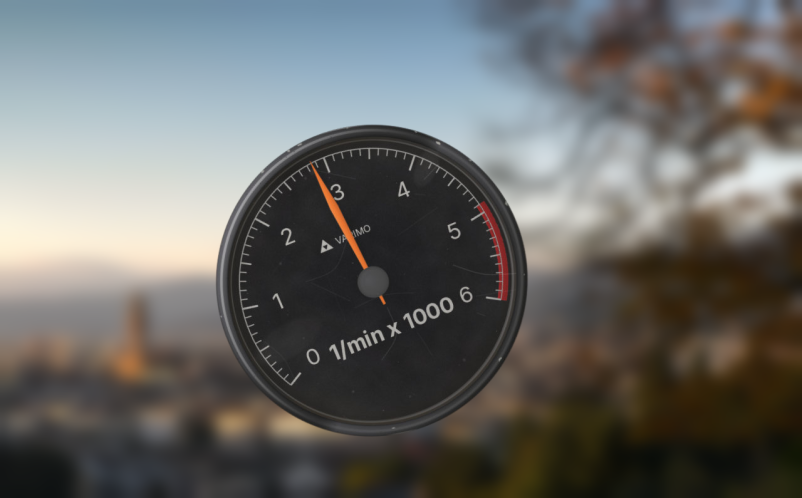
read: 2850 rpm
